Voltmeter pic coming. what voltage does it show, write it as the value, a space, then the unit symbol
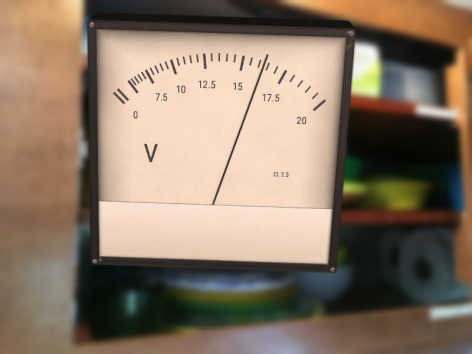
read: 16.25 V
